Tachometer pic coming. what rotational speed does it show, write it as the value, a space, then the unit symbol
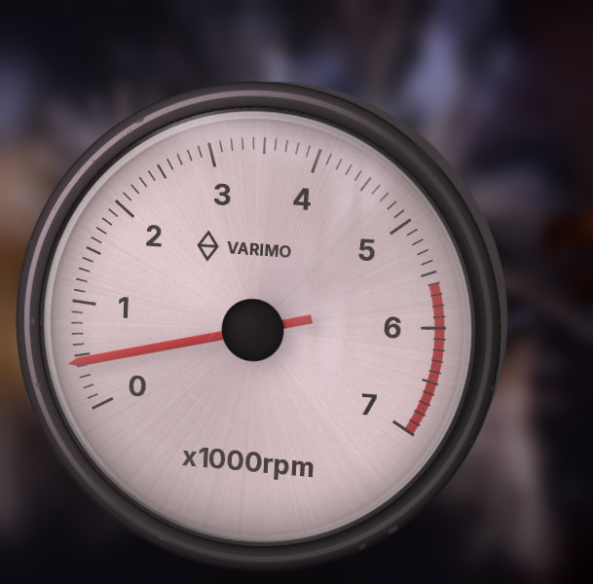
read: 450 rpm
